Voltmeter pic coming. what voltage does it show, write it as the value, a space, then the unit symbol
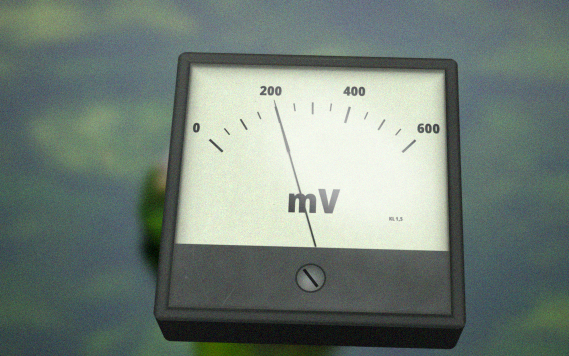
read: 200 mV
